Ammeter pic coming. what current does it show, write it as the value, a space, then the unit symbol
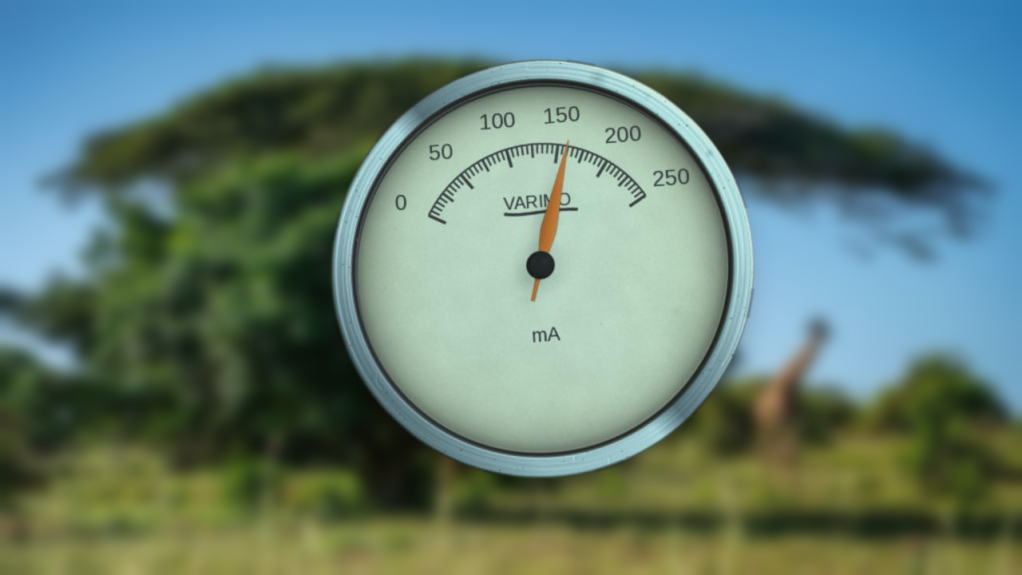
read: 160 mA
